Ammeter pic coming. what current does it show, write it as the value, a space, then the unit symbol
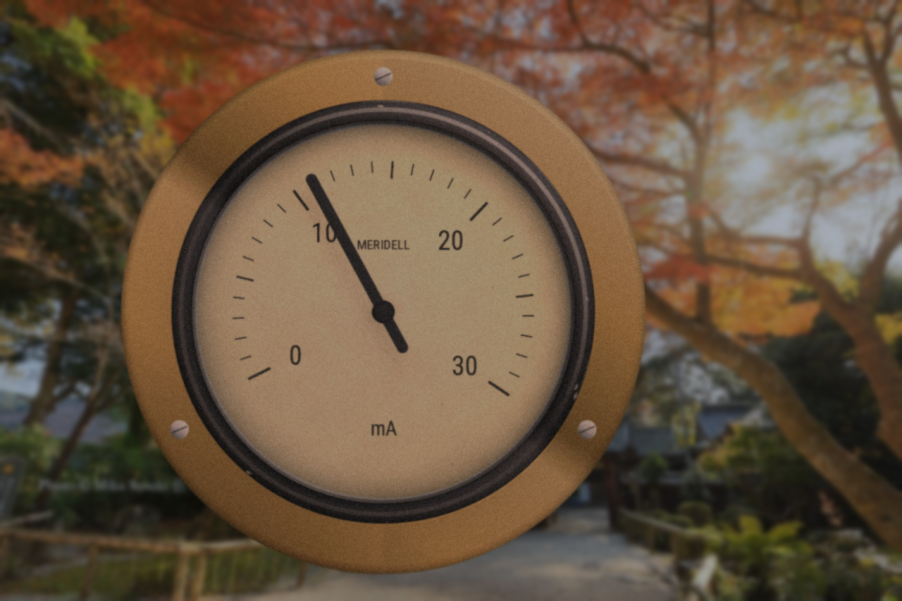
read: 11 mA
